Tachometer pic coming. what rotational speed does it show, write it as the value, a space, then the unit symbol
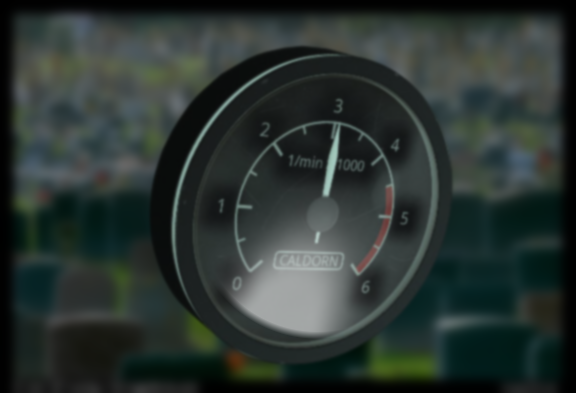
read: 3000 rpm
